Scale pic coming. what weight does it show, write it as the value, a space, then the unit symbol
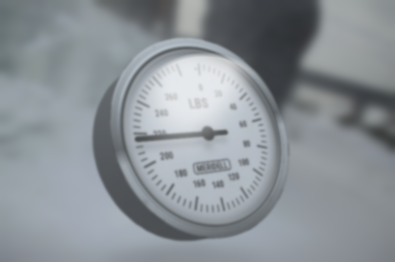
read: 216 lb
